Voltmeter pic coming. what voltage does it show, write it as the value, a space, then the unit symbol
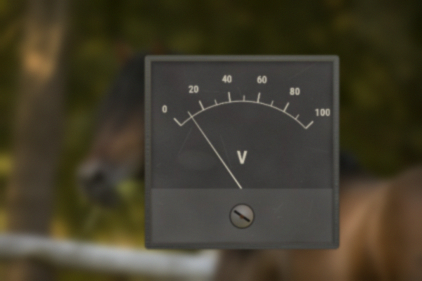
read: 10 V
